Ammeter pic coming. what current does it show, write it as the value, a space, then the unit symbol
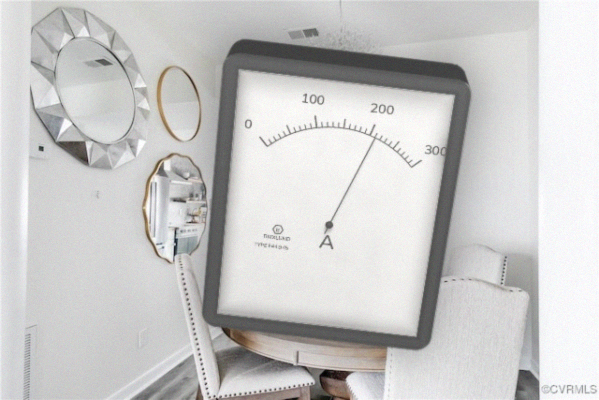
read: 210 A
